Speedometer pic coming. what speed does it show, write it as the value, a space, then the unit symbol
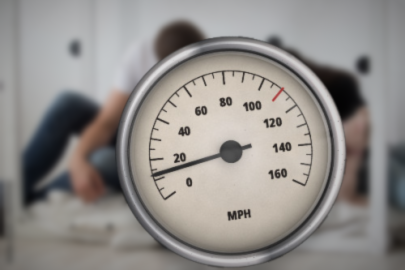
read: 12.5 mph
